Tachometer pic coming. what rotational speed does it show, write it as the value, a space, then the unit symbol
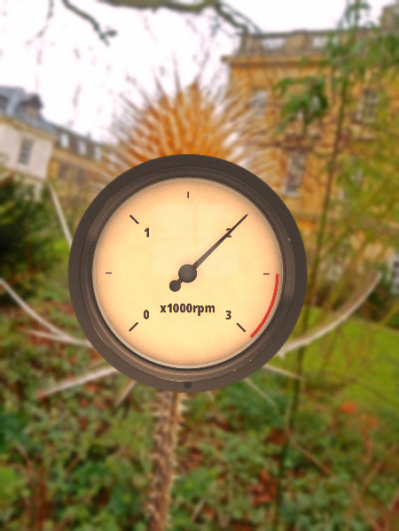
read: 2000 rpm
